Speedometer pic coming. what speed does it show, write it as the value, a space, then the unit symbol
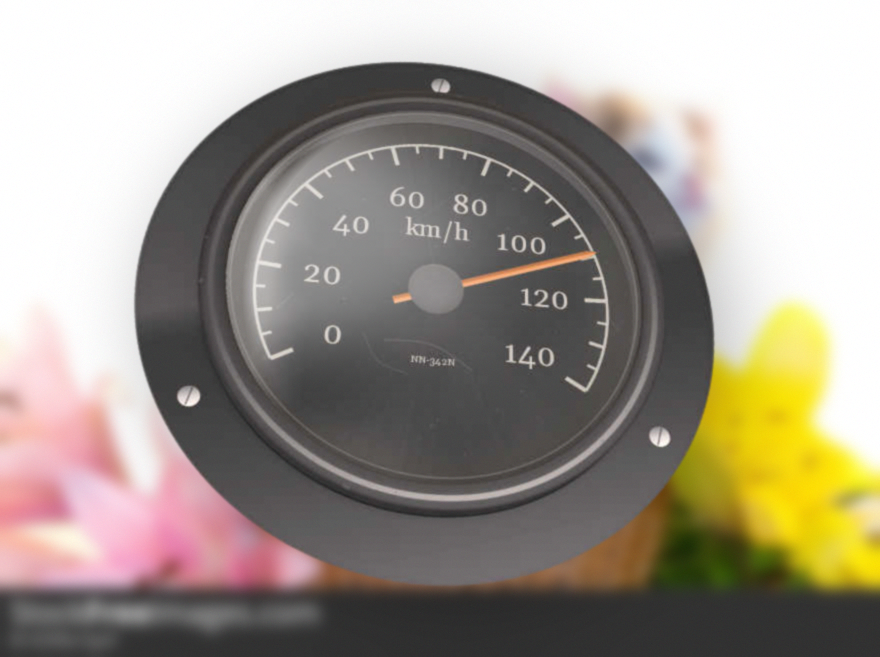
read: 110 km/h
